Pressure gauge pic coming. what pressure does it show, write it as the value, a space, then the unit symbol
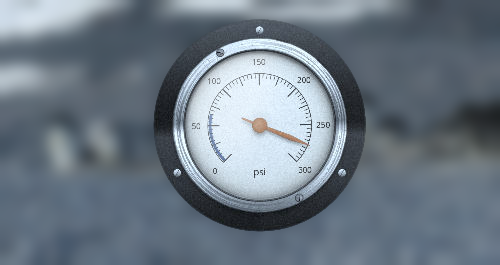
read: 275 psi
